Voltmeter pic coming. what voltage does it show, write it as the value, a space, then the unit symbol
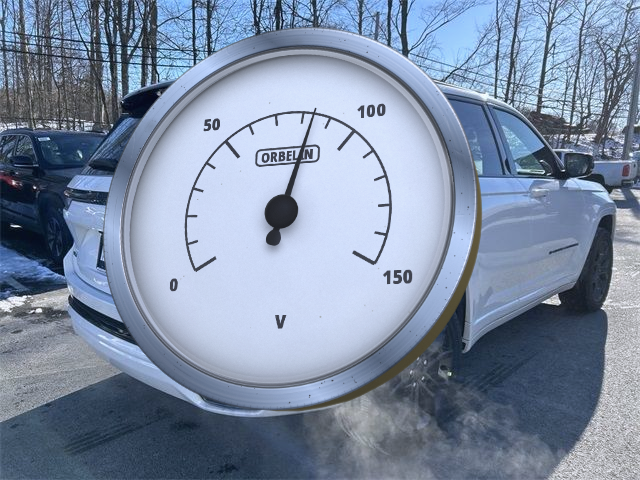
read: 85 V
